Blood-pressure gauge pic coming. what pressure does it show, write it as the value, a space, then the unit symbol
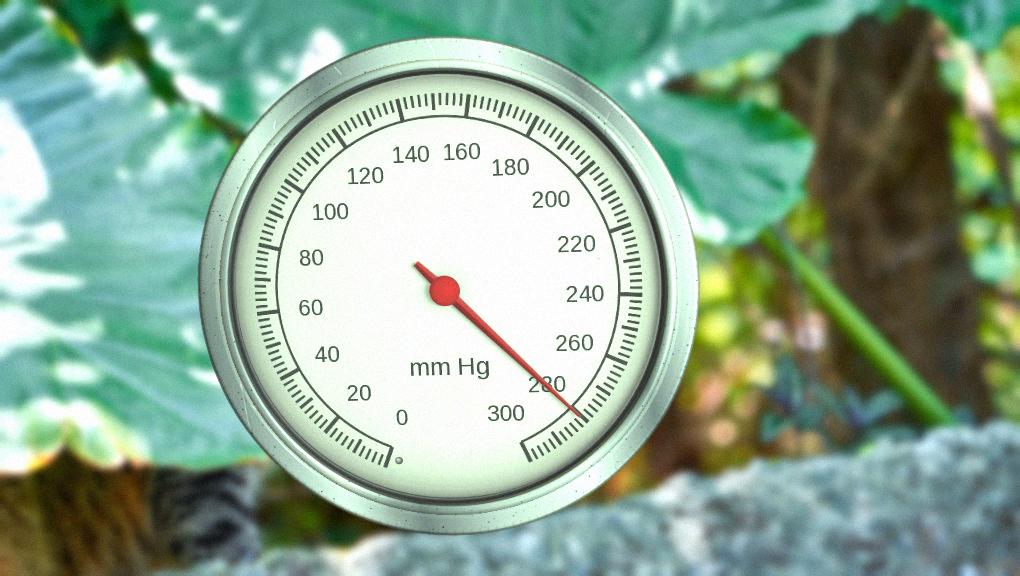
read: 280 mmHg
